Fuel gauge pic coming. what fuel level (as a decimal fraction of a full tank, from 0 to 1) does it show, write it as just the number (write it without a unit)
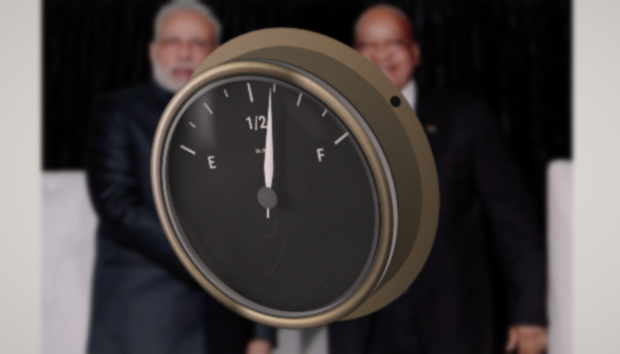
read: 0.625
